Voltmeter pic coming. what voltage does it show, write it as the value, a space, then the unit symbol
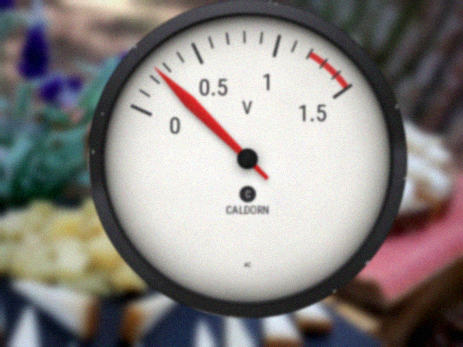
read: 0.25 V
